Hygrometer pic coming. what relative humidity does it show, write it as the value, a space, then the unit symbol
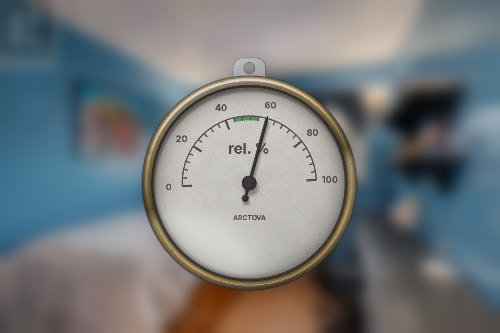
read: 60 %
